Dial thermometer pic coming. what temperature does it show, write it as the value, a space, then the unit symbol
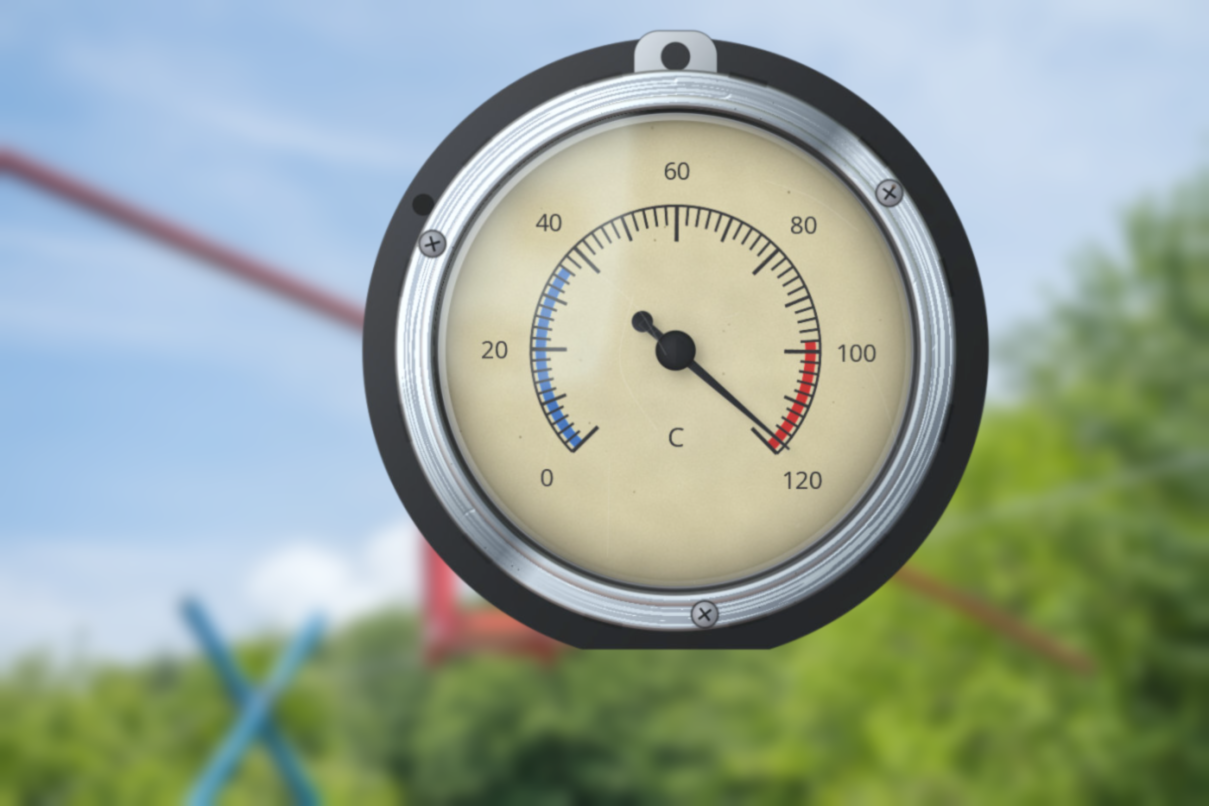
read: 118 °C
